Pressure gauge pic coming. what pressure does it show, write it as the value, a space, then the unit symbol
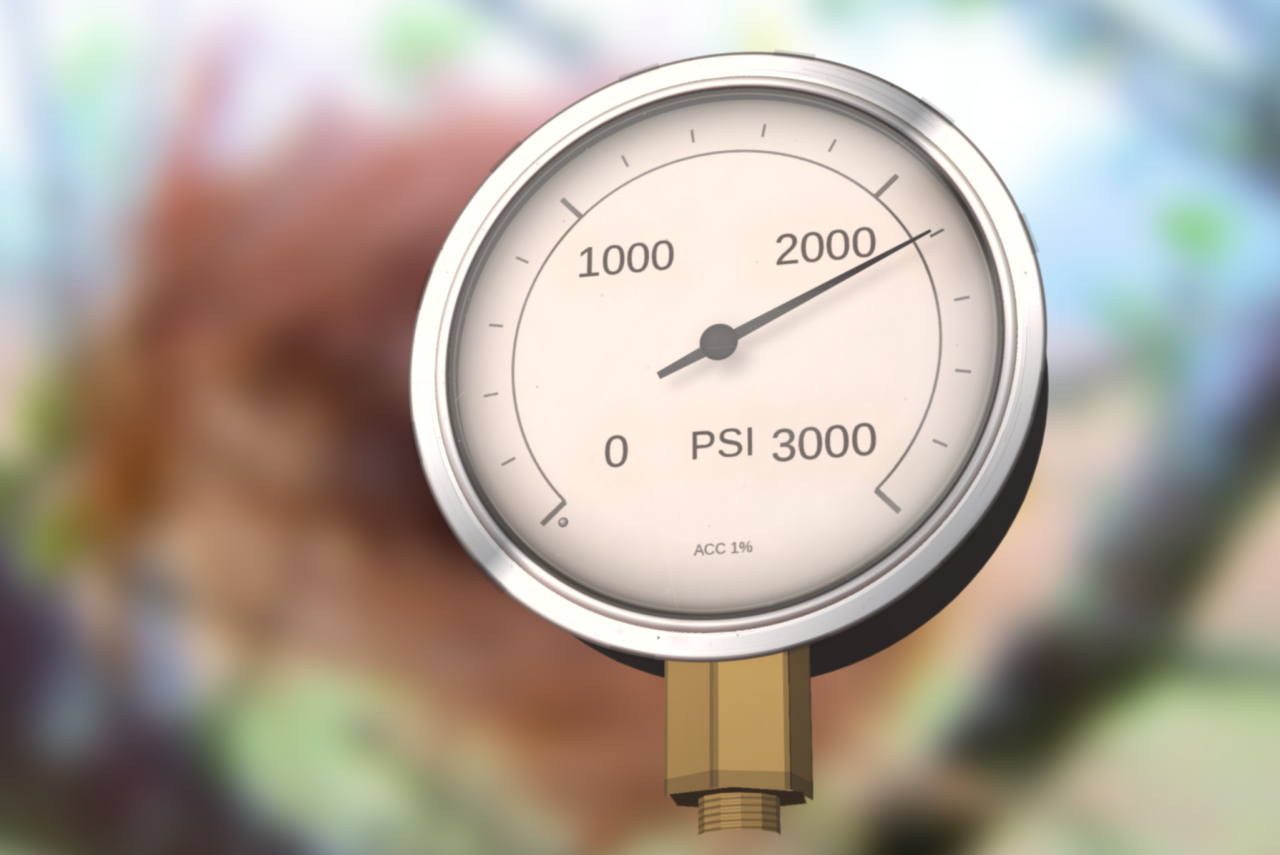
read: 2200 psi
